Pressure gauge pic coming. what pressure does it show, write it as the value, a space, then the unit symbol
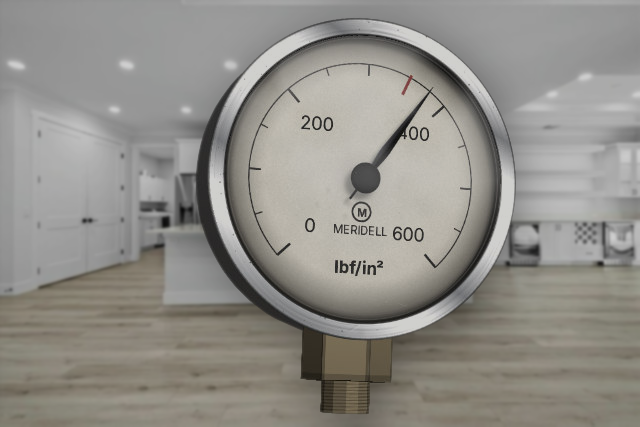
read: 375 psi
